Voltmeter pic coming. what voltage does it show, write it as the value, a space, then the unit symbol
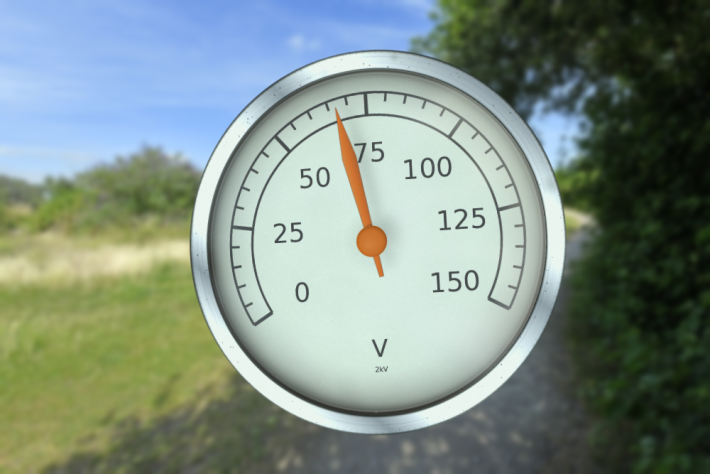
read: 67.5 V
